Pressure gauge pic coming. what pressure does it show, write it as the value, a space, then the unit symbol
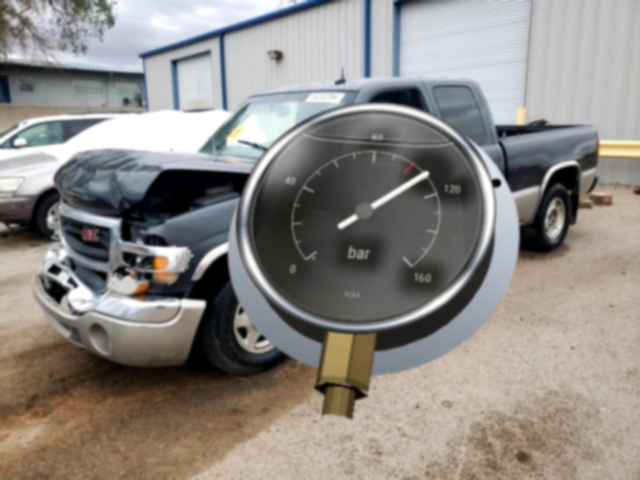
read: 110 bar
